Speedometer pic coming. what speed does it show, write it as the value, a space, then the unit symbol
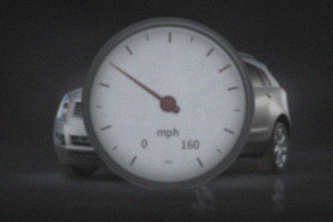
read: 50 mph
